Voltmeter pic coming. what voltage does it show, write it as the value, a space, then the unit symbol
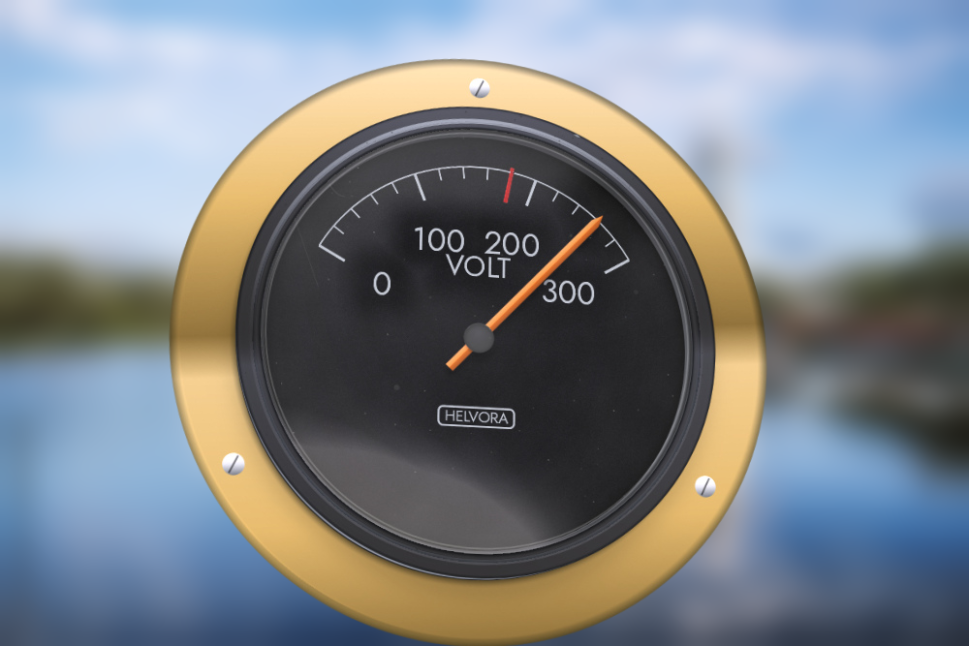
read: 260 V
